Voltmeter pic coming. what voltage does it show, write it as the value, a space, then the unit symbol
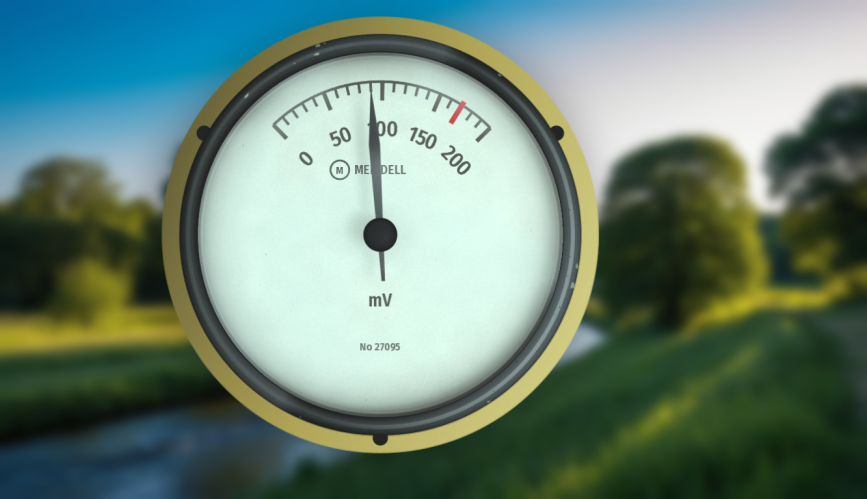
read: 90 mV
